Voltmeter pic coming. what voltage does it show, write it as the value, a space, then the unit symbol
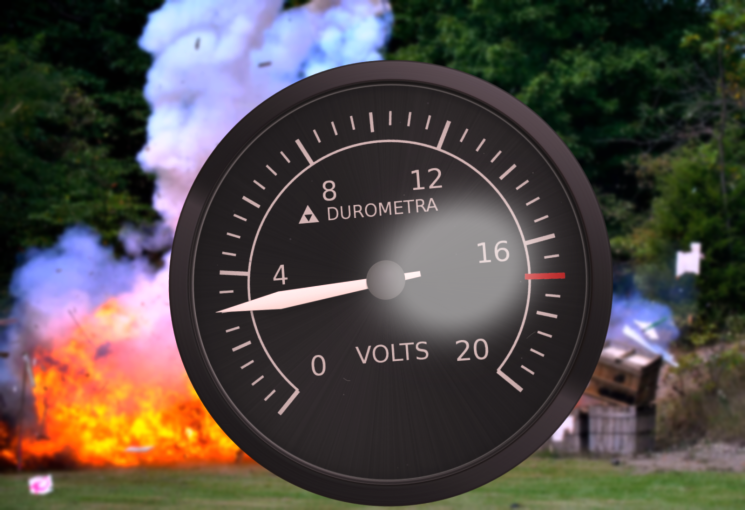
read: 3 V
